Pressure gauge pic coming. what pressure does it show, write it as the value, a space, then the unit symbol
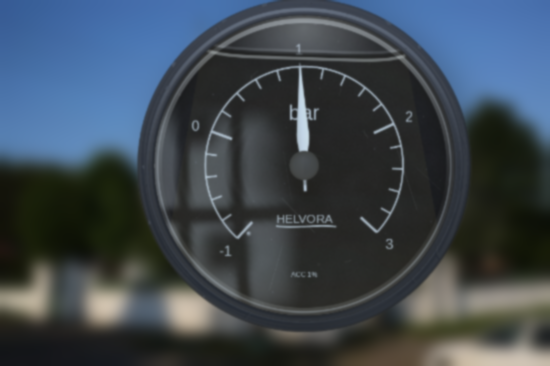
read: 1 bar
